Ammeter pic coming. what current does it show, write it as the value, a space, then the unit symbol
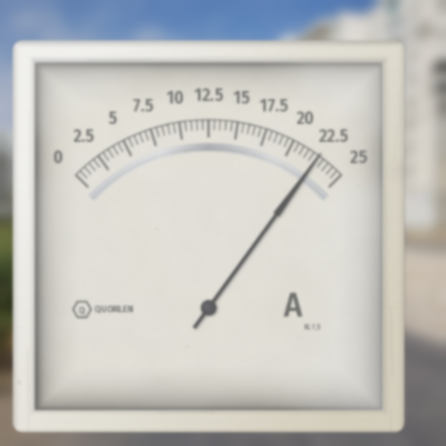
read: 22.5 A
